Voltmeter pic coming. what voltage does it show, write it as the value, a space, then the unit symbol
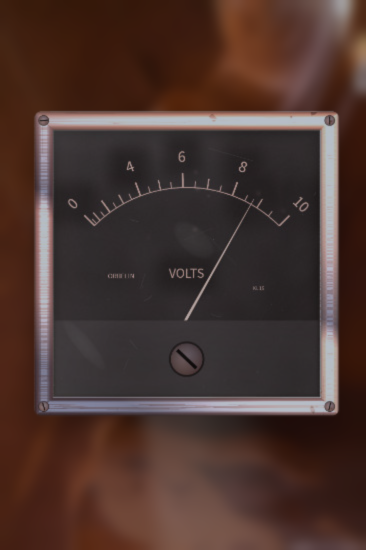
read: 8.75 V
